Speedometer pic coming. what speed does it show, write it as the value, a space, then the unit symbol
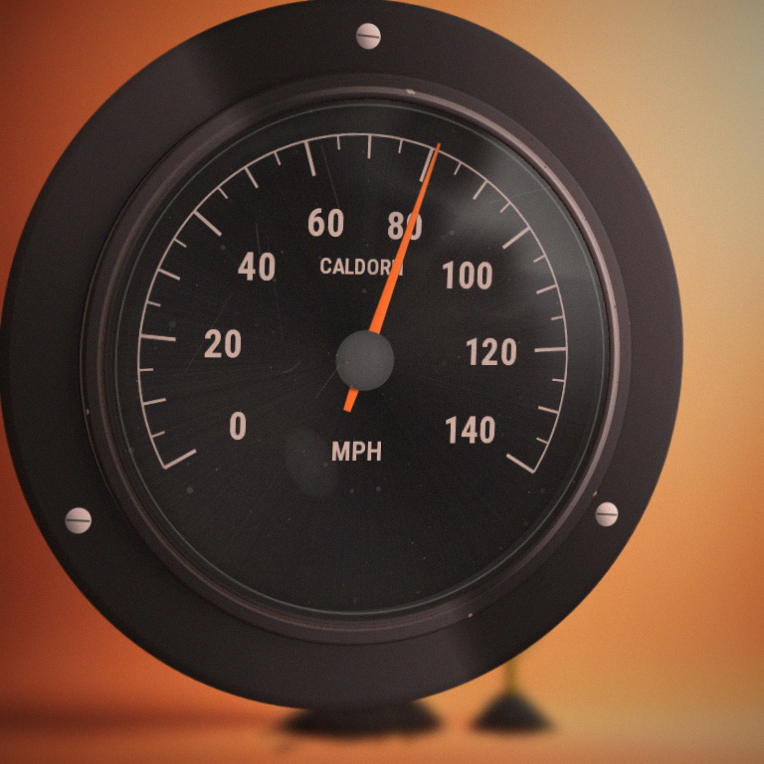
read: 80 mph
